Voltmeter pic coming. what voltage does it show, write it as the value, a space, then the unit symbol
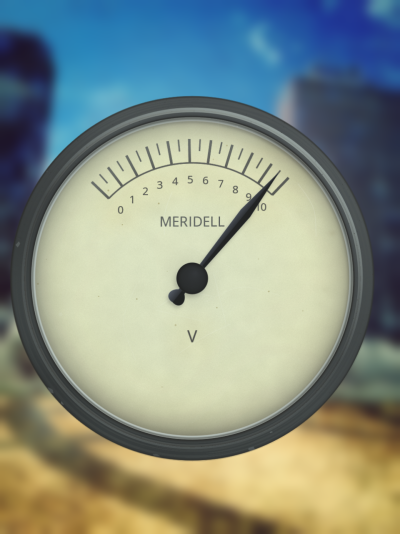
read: 9.5 V
